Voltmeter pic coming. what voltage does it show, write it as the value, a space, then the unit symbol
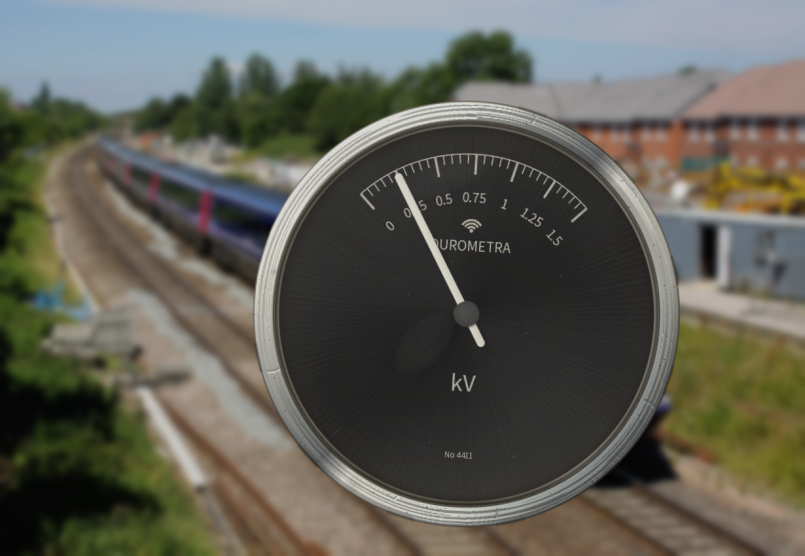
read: 0.25 kV
